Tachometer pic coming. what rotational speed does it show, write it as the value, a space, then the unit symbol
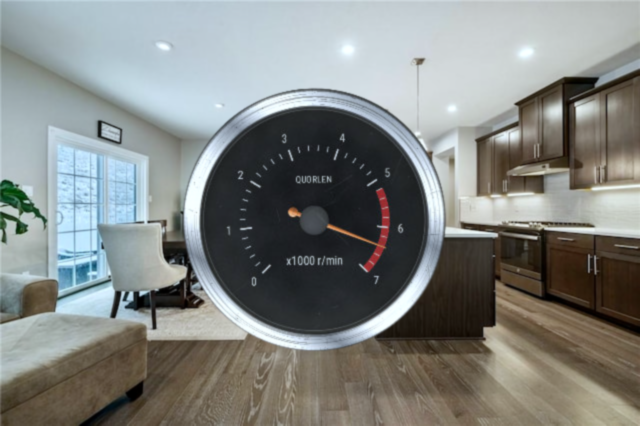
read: 6400 rpm
